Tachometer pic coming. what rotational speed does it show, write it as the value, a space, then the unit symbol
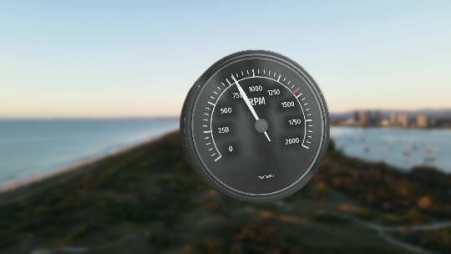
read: 800 rpm
